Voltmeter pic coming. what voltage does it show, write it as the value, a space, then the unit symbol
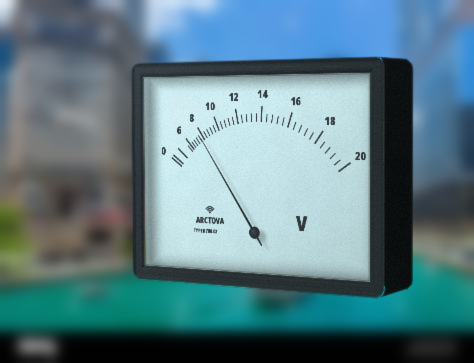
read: 8 V
